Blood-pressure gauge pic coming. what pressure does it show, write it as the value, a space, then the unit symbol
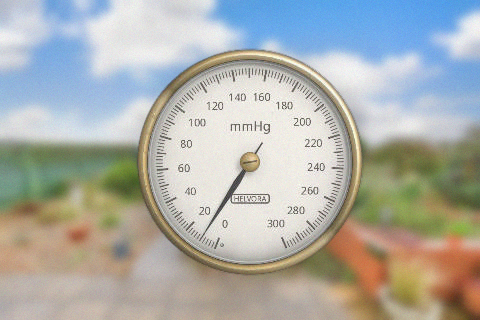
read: 10 mmHg
